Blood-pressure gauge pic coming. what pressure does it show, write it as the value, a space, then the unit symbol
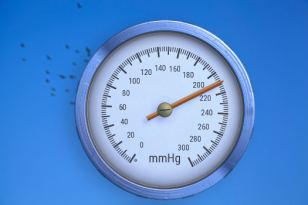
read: 210 mmHg
